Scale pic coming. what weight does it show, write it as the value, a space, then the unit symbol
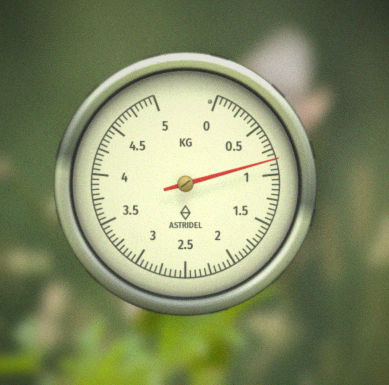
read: 0.85 kg
